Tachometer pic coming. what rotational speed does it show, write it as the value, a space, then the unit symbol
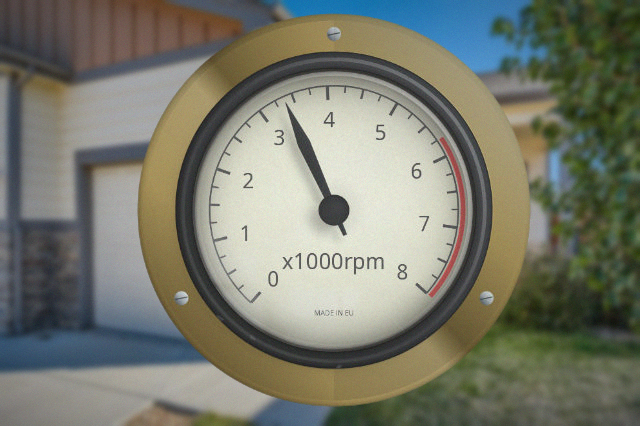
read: 3375 rpm
